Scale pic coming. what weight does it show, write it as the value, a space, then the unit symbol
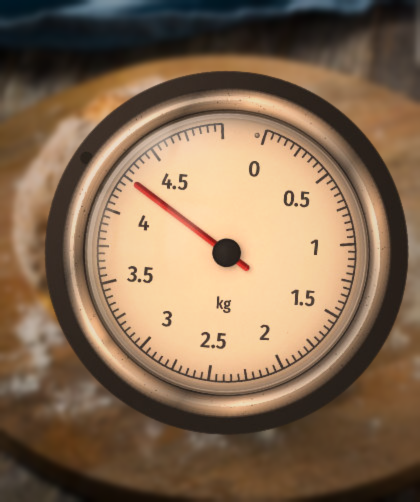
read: 4.25 kg
